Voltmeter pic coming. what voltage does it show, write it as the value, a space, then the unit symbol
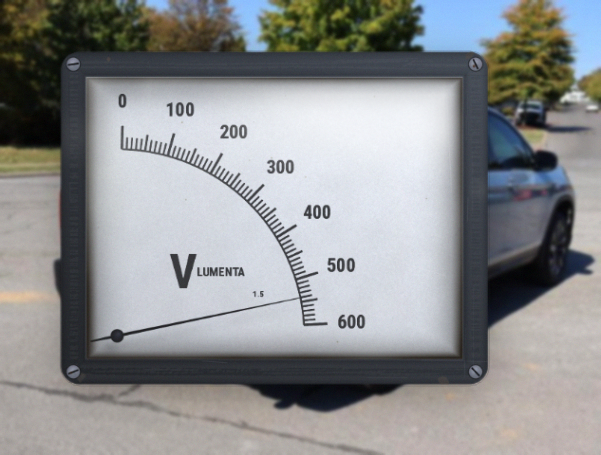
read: 540 V
